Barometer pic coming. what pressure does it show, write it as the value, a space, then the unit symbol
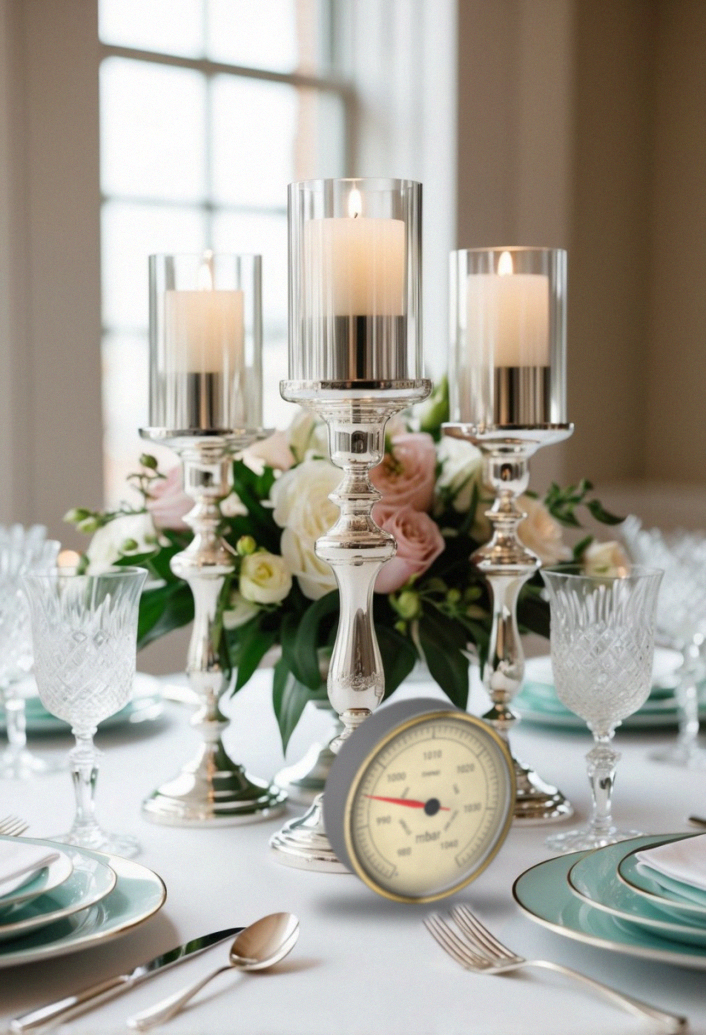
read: 995 mbar
